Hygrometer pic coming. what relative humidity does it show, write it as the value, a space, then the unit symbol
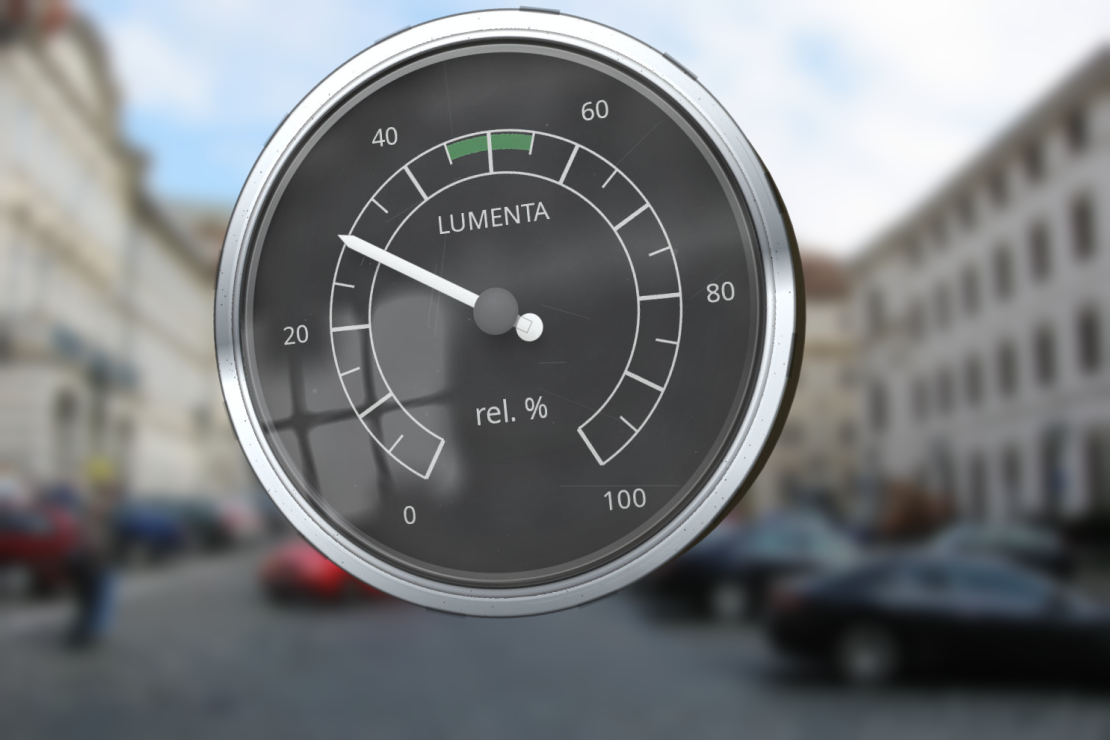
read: 30 %
